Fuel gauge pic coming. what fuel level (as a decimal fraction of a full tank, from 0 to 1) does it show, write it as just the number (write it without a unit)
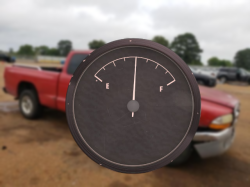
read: 0.5
